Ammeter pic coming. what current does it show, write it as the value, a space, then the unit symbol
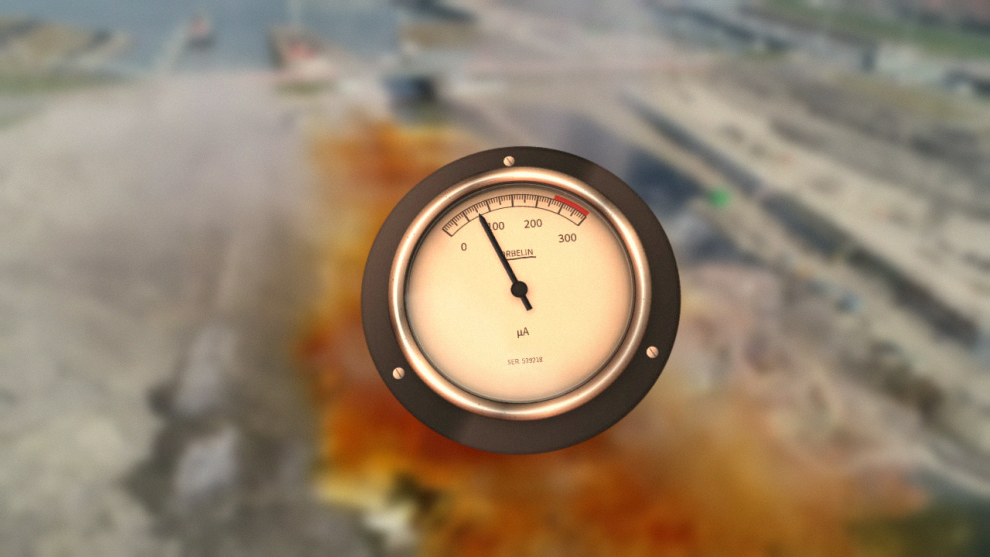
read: 75 µA
